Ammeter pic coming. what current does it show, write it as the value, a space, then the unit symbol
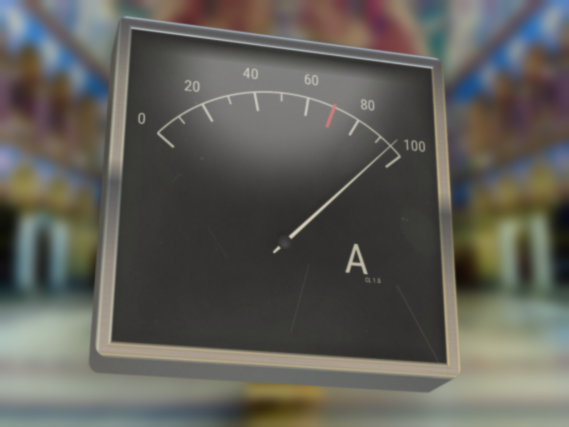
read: 95 A
